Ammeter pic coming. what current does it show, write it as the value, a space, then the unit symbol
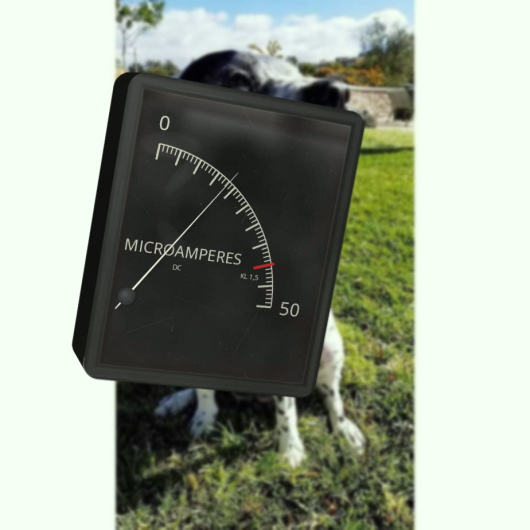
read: 18 µA
